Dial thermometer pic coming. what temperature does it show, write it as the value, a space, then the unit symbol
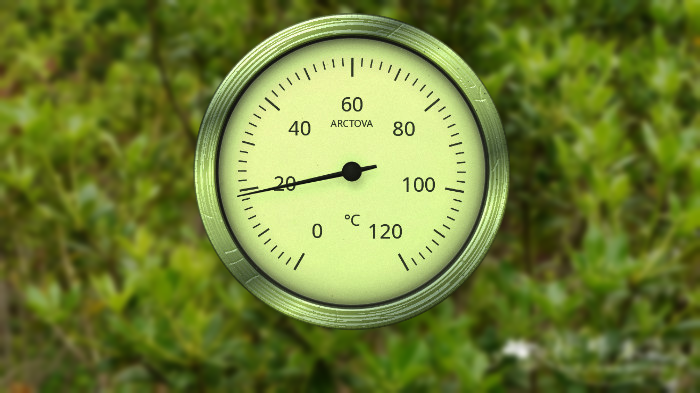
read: 19 °C
